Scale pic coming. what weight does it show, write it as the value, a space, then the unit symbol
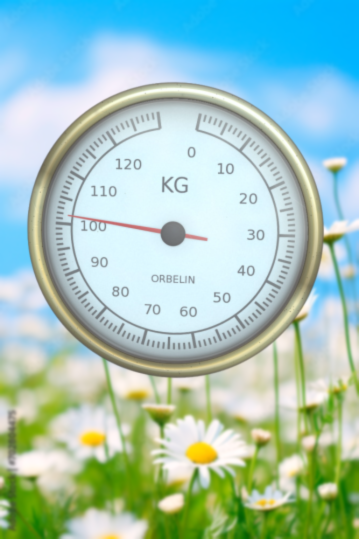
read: 102 kg
